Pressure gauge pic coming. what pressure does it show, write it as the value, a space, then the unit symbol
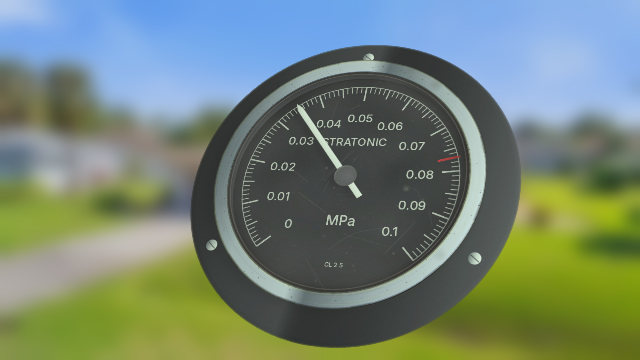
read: 0.035 MPa
